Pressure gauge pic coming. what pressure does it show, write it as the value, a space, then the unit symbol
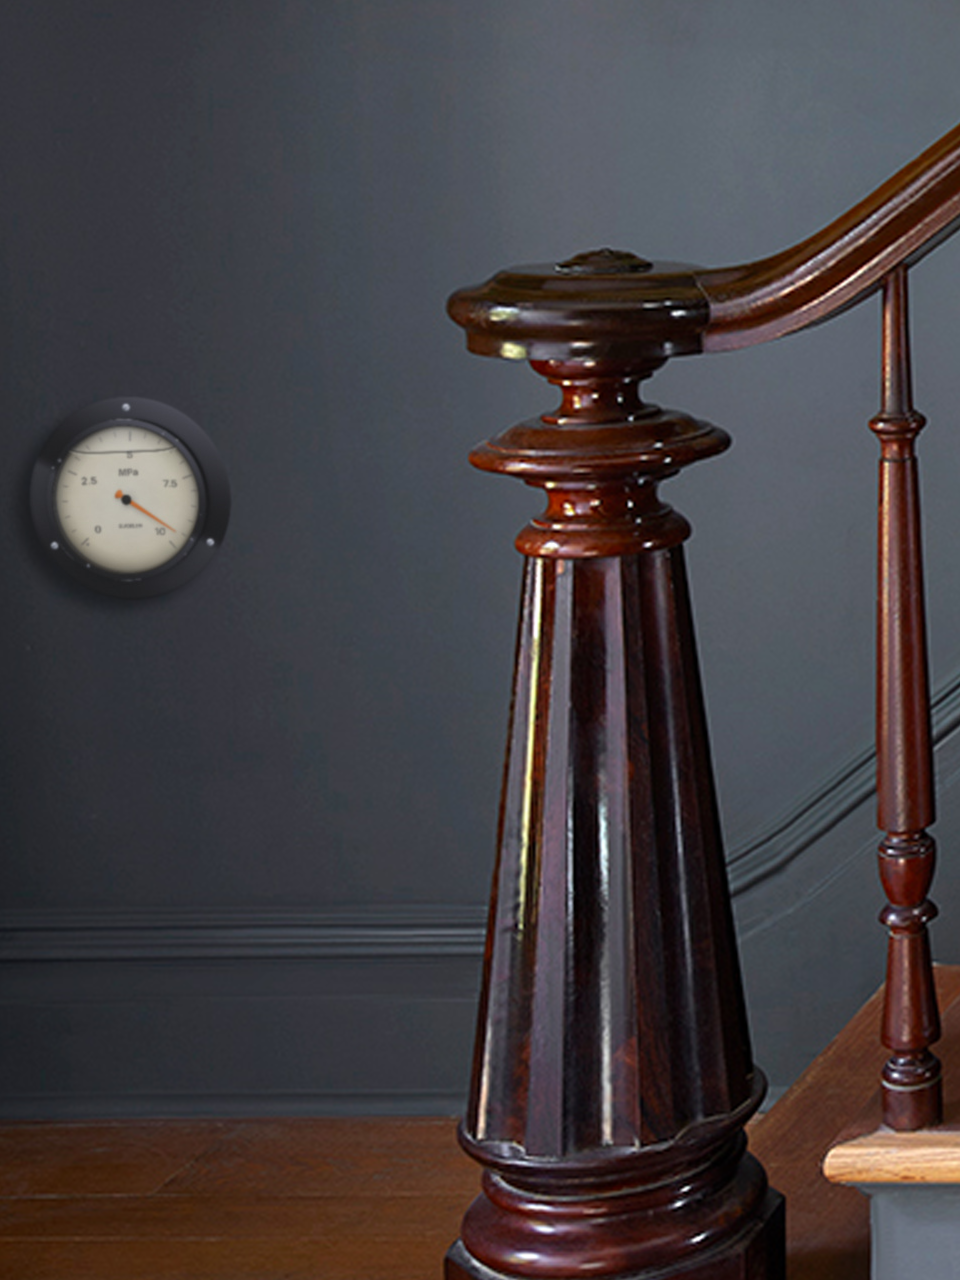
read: 9.5 MPa
